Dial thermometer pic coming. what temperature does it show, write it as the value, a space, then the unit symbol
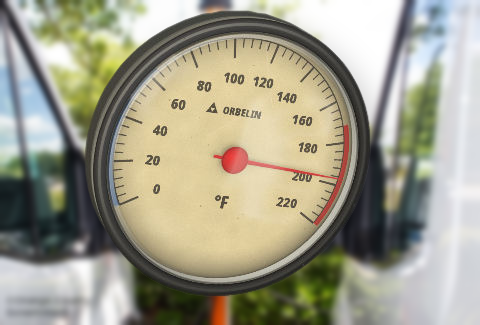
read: 196 °F
